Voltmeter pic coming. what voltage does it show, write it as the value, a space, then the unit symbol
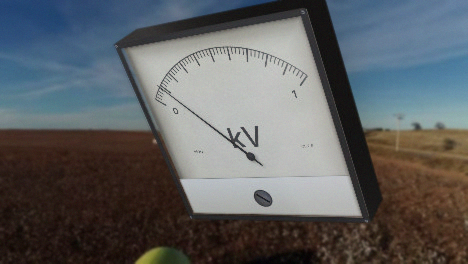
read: 0.1 kV
